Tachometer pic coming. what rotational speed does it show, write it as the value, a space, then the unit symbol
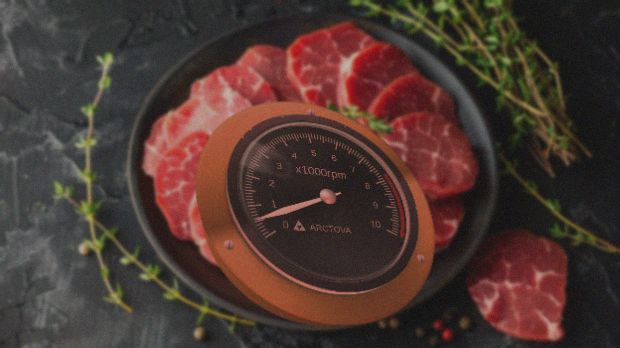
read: 500 rpm
